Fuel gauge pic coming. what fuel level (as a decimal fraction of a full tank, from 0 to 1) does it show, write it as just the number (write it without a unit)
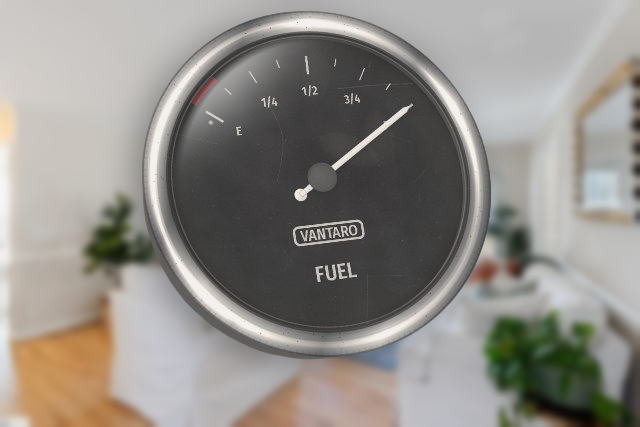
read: 1
